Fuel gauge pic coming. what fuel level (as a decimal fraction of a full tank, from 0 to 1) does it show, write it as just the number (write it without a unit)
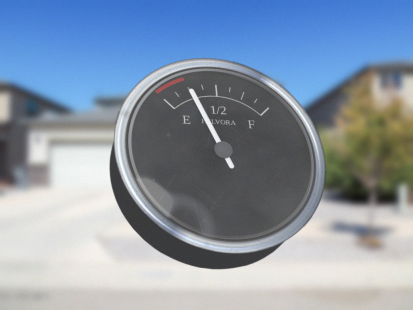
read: 0.25
